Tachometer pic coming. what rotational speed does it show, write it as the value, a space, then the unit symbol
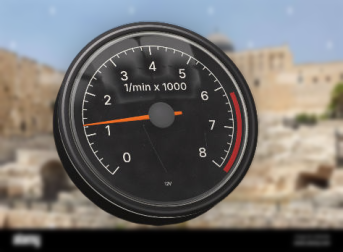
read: 1200 rpm
